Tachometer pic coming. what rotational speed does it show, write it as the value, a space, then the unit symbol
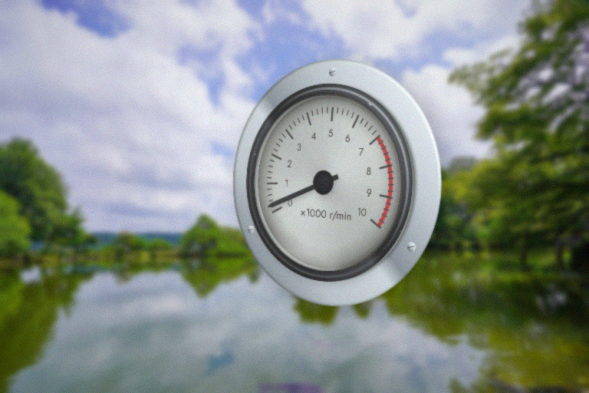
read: 200 rpm
